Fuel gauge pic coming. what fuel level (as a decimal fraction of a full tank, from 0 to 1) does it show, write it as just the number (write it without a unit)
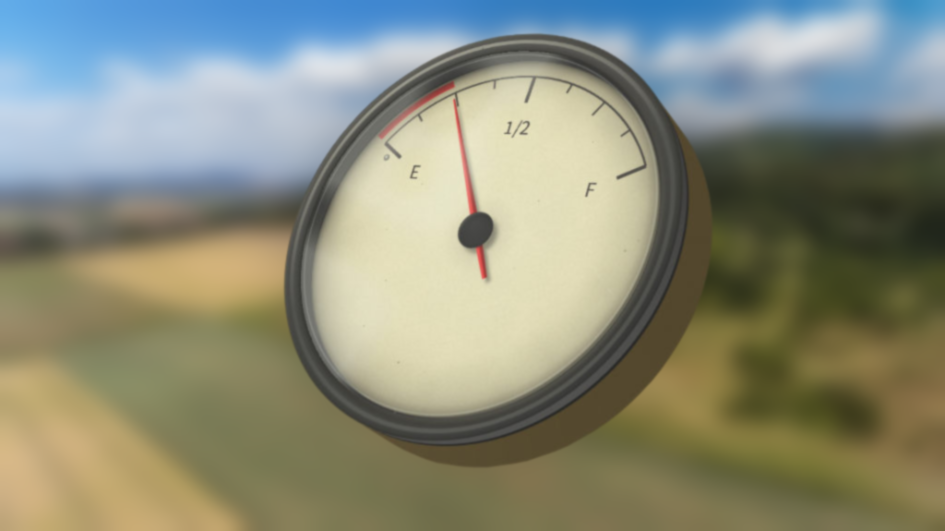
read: 0.25
